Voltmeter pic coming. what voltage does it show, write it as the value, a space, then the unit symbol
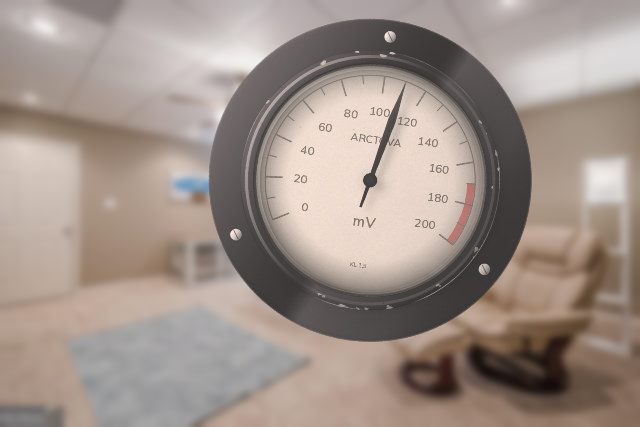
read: 110 mV
